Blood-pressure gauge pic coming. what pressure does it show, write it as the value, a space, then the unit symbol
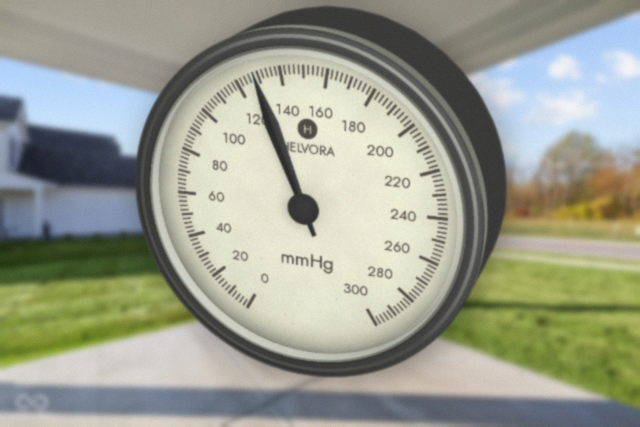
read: 130 mmHg
